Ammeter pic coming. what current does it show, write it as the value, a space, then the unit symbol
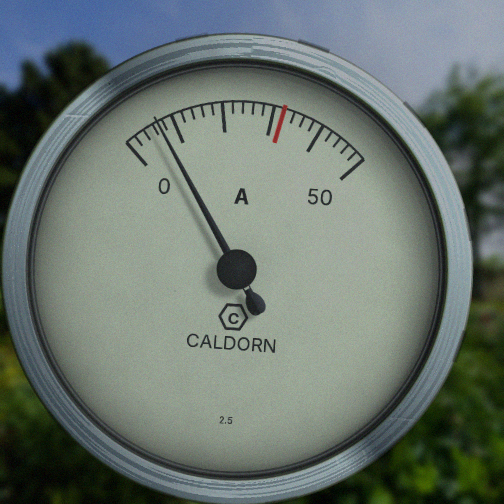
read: 7 A
